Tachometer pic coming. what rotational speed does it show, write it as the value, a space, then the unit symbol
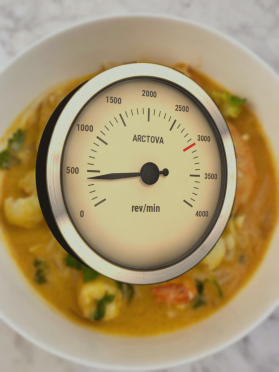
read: 400 rpm
